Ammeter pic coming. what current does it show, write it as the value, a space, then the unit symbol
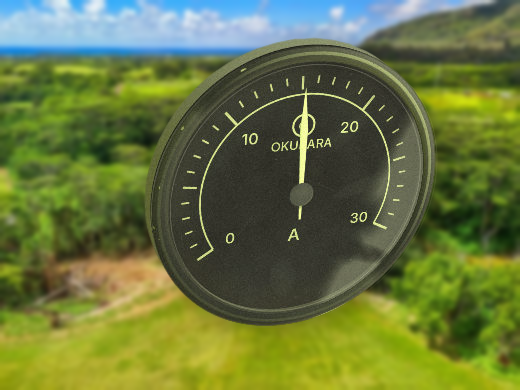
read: 15 A
